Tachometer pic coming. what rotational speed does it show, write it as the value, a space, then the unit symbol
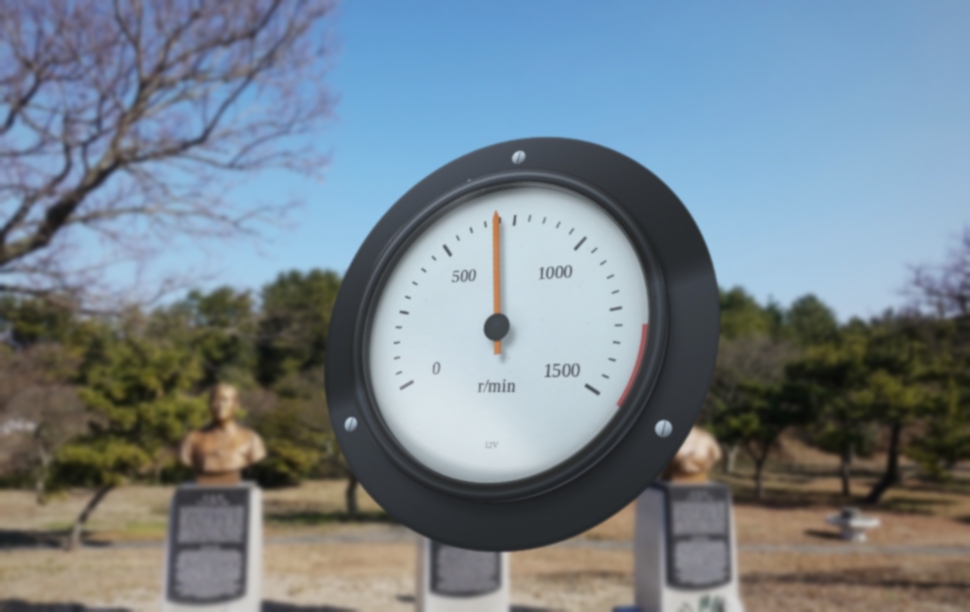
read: 700 rpm
